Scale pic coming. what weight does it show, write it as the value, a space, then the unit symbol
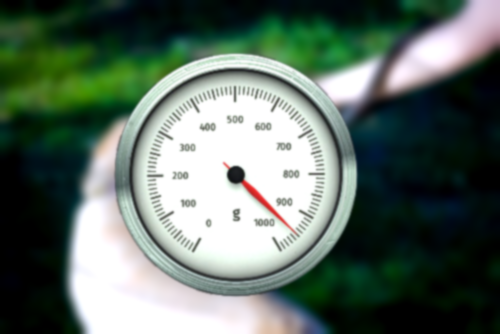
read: 950 g
